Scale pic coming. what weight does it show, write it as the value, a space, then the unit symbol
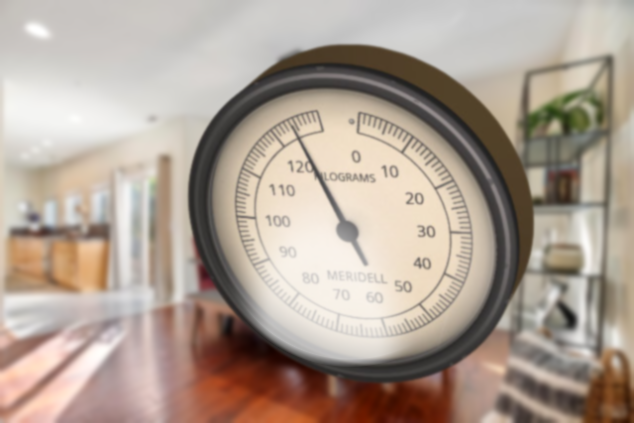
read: 125 kg
